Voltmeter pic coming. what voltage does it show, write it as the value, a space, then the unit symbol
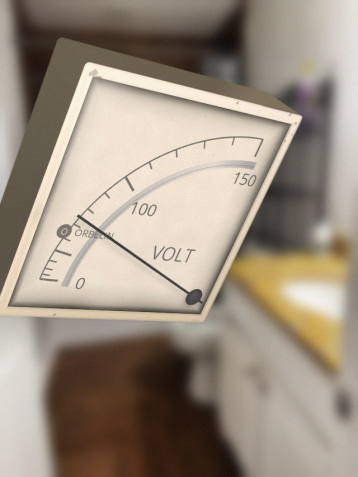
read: 75 V
